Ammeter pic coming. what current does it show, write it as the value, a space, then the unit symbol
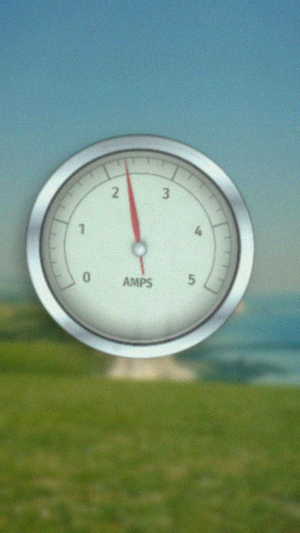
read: 2.3 A
